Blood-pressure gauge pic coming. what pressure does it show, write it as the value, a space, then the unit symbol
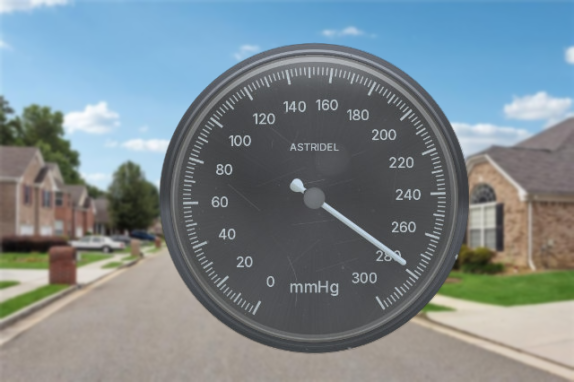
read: 278 mmHg
